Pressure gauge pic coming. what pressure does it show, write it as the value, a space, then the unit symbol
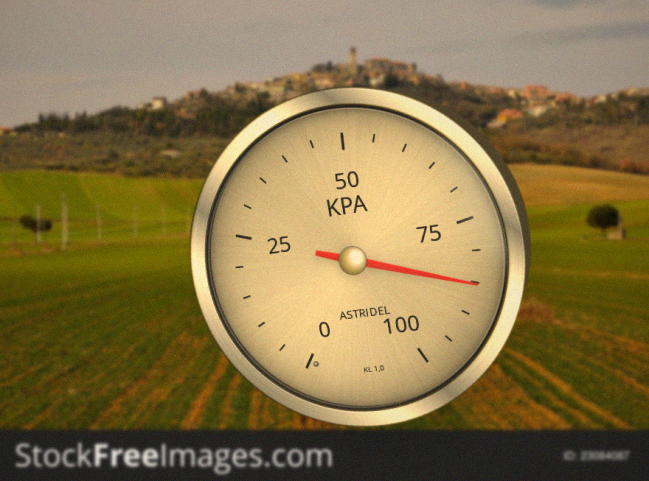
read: 85 kPa
